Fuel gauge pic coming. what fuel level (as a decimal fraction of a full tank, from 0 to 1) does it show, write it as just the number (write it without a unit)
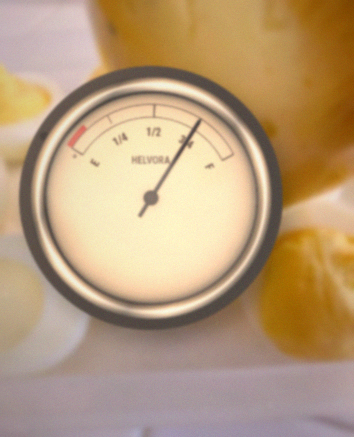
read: 0.75
